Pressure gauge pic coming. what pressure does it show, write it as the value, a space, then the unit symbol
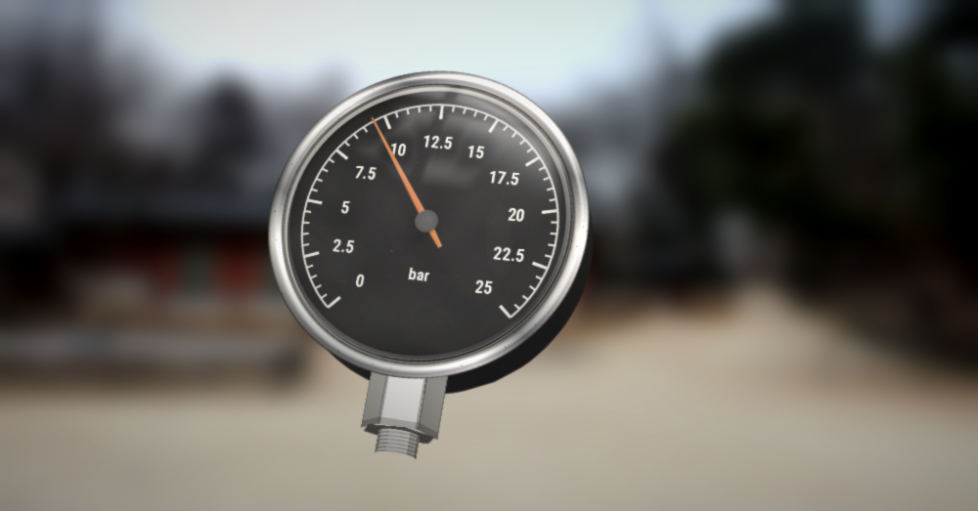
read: 9.5 bar
